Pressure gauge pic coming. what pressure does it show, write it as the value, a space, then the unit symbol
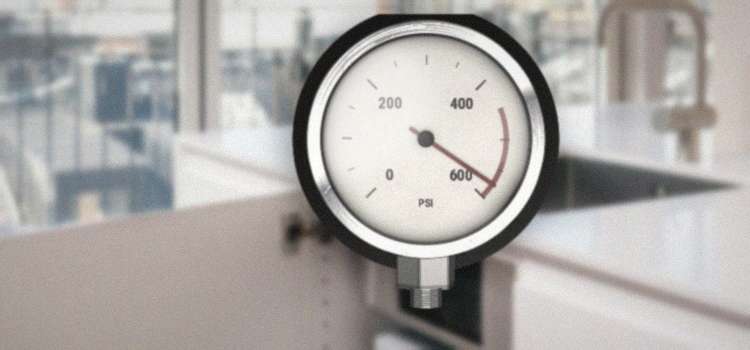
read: 575 psi
